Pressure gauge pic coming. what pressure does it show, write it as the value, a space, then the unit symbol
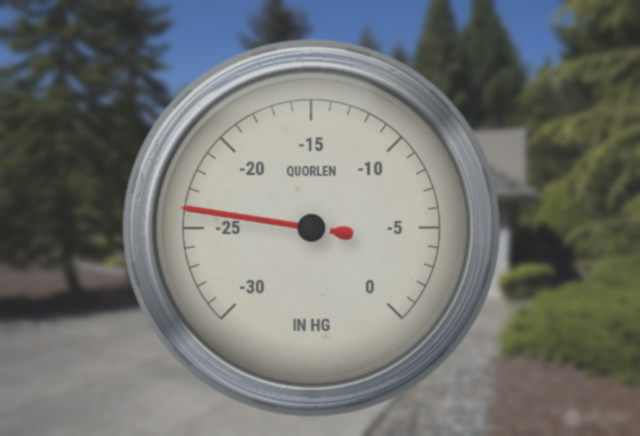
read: -24 inHg
